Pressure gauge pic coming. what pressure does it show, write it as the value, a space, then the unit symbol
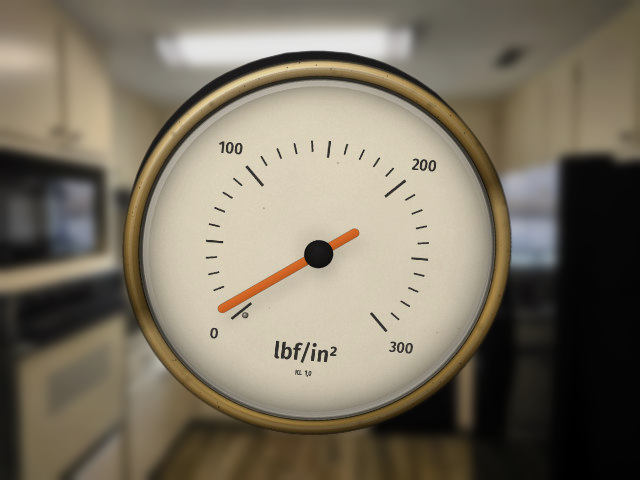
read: 10 psi
